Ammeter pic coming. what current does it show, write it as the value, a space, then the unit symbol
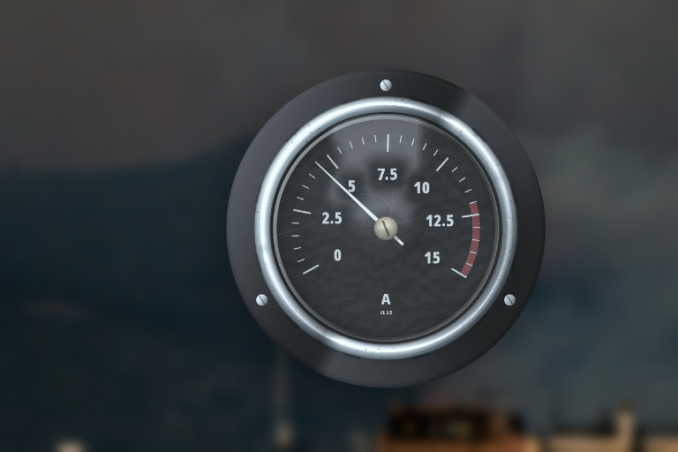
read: 4.5 A
